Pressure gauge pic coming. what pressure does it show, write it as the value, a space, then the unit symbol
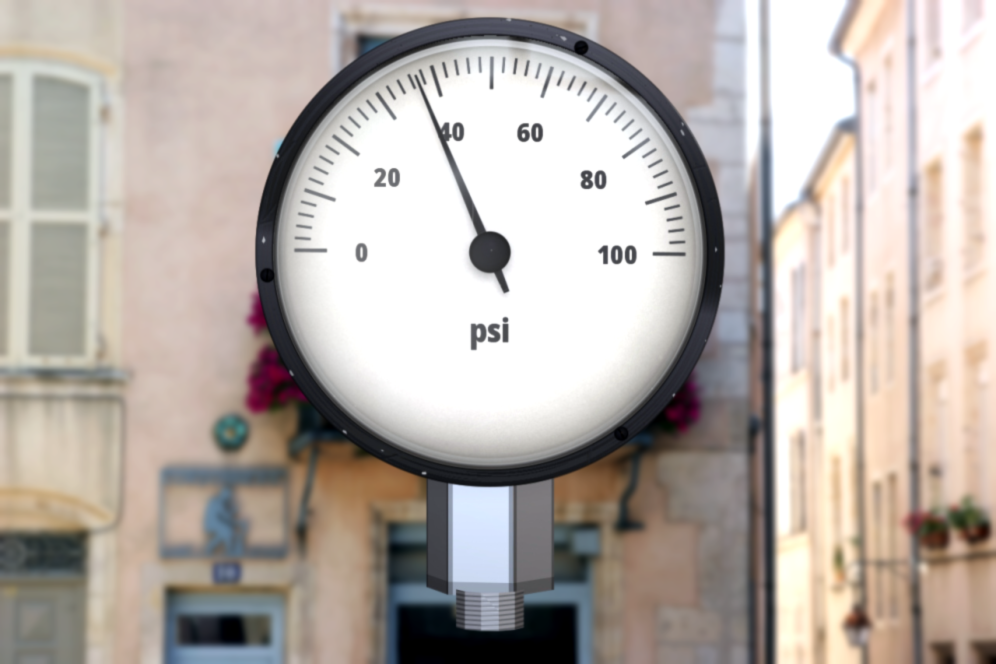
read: 37 psi
